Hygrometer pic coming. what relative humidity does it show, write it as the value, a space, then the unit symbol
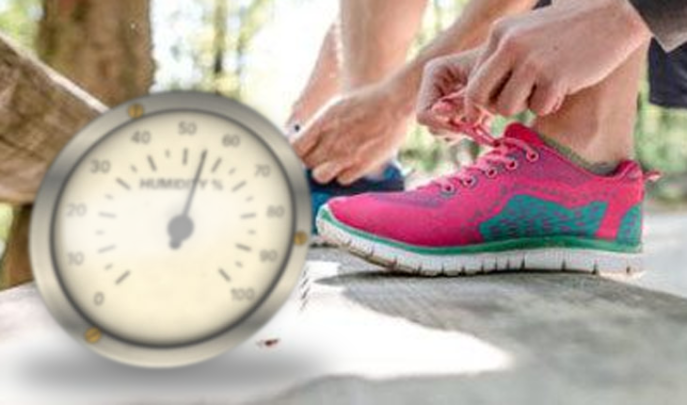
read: 55 %
